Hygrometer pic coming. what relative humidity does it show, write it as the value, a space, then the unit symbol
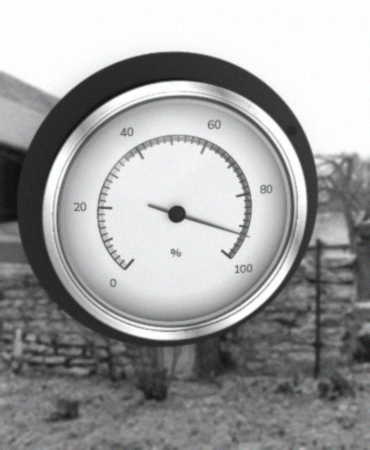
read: 92 %
